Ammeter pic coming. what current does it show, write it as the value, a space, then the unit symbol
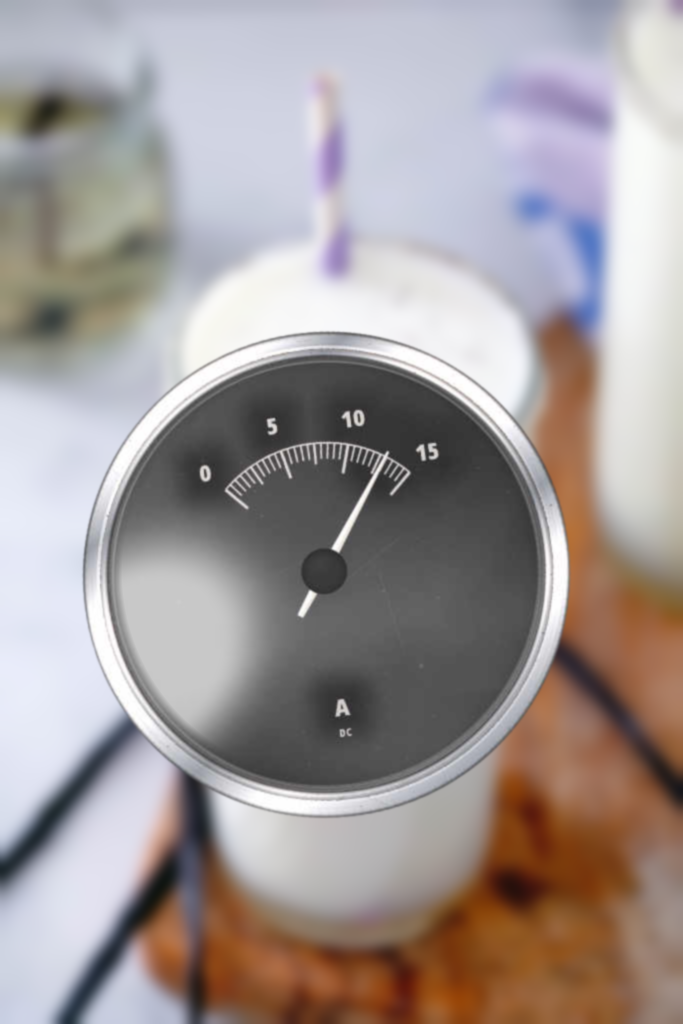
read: 13 A
